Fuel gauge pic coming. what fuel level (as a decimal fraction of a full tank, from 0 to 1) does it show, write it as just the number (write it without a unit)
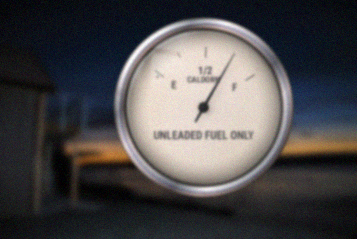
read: 0.75
